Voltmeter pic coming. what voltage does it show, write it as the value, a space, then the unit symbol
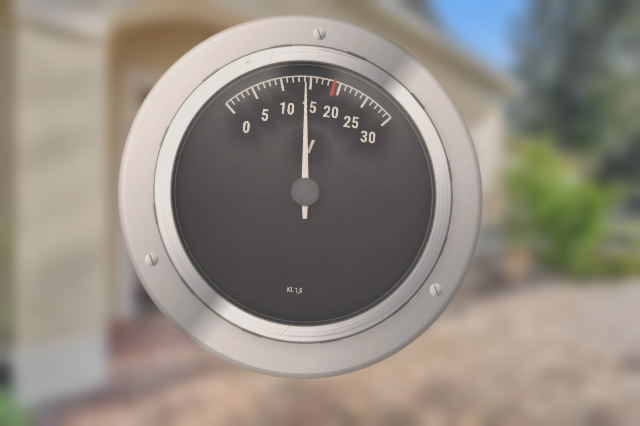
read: 14 V
